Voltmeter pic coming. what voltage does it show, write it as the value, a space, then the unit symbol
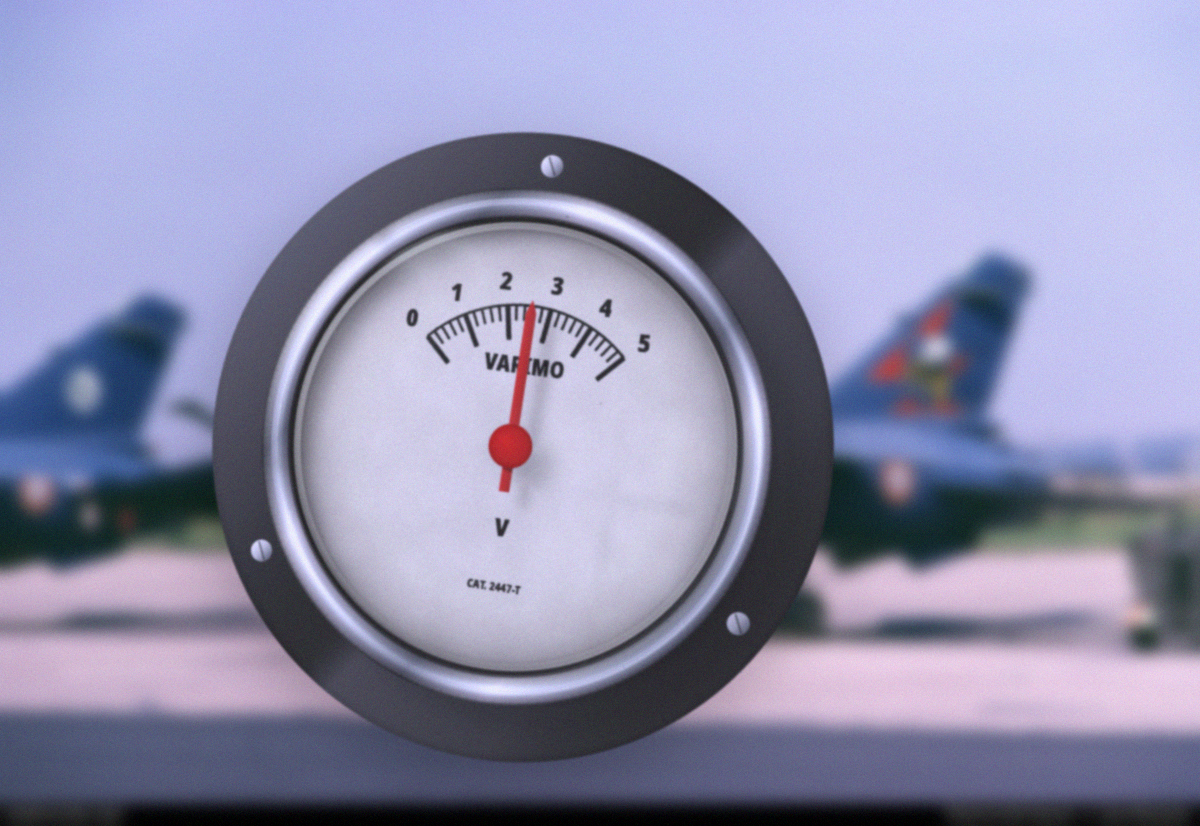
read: 2.6 V
